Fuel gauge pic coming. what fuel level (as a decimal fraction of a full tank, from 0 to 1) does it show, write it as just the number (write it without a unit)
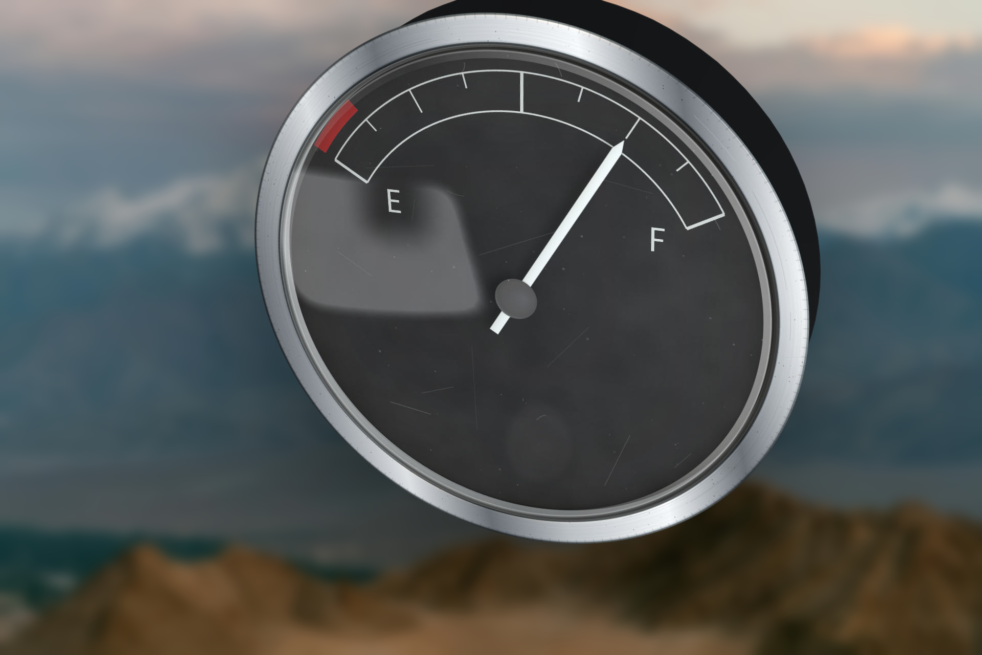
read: 0.75
